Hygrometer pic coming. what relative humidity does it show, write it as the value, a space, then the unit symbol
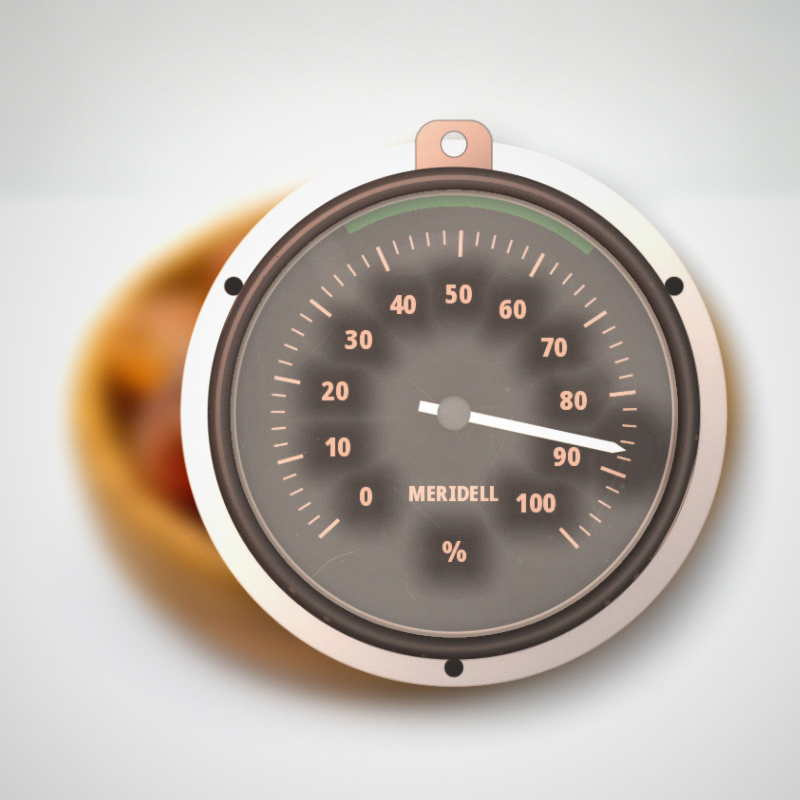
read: 87 %
